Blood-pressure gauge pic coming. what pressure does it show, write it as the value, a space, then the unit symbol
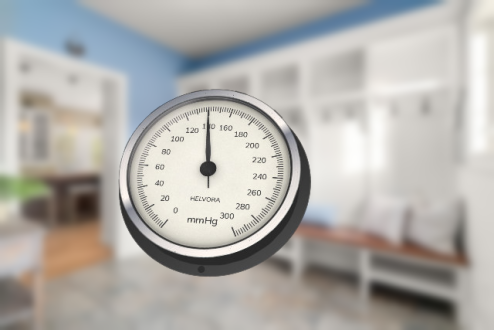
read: 140 mmHg
